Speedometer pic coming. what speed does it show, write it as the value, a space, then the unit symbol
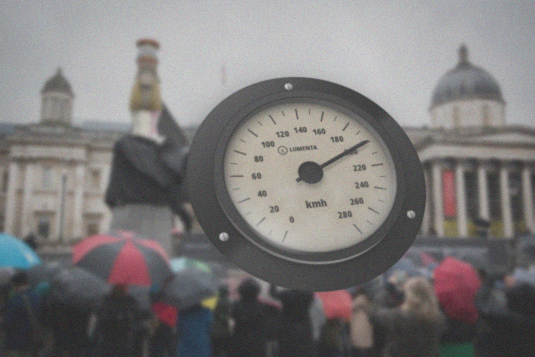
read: 200 km/h
